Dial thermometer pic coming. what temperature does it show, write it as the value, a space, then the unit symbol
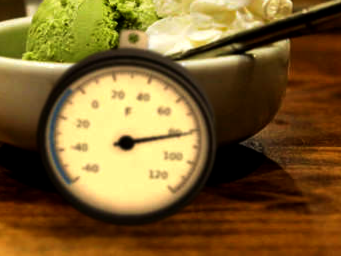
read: 80 °F
